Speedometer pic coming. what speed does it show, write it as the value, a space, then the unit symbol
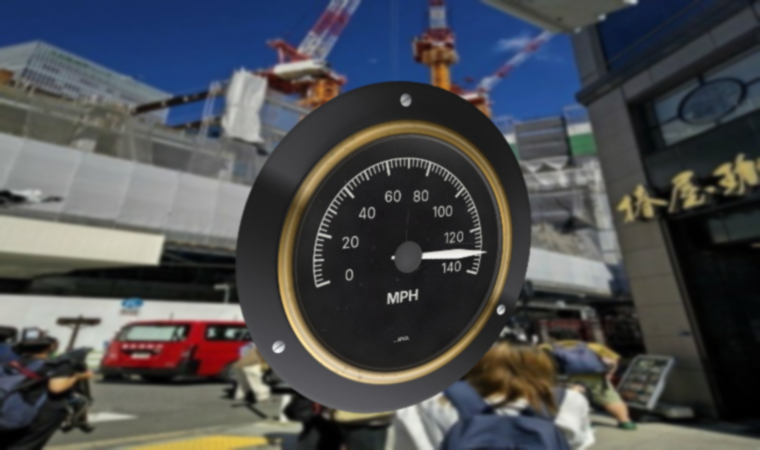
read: 130 mph
